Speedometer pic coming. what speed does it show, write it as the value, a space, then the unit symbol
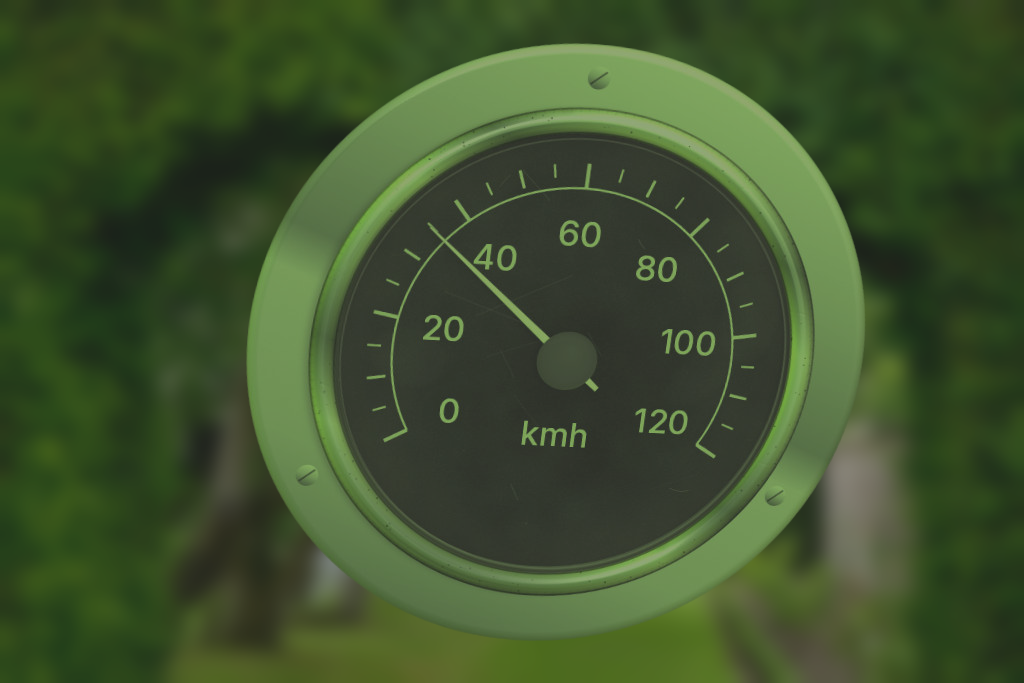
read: 35 km/h
